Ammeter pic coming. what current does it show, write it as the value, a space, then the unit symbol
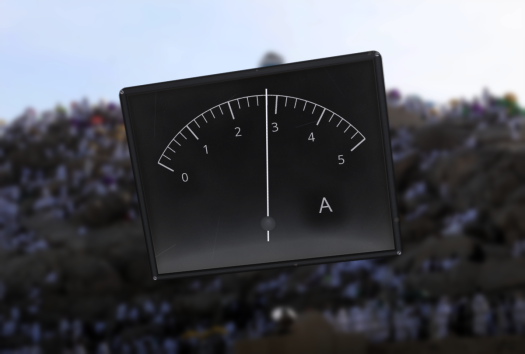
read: 2.8 A
